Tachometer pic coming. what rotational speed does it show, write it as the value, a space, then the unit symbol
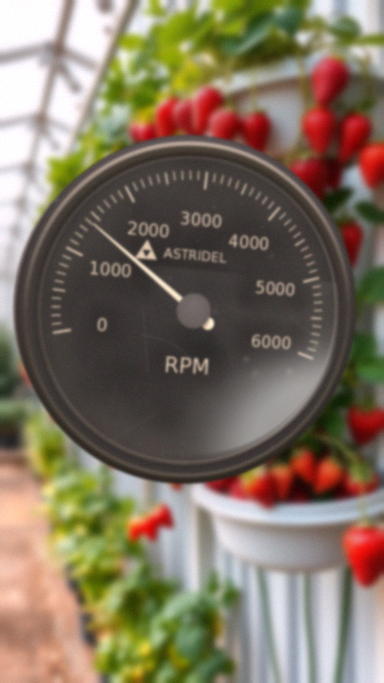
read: 1400 rpm
